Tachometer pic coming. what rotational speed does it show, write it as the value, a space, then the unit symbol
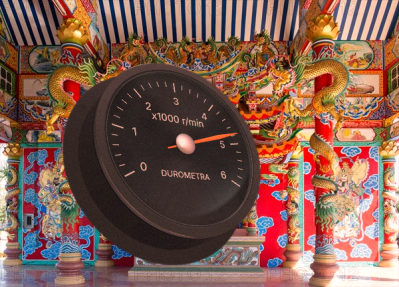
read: 4800 rpm
